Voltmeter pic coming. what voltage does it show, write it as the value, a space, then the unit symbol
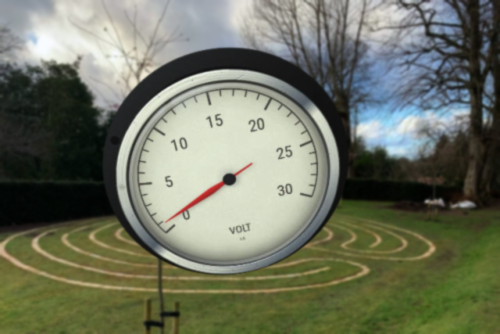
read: 1 V
